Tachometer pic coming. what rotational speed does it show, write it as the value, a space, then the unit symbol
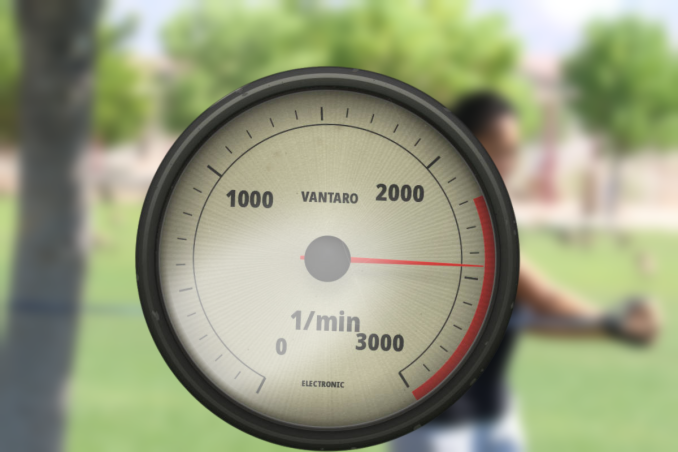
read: 2450 rpm
